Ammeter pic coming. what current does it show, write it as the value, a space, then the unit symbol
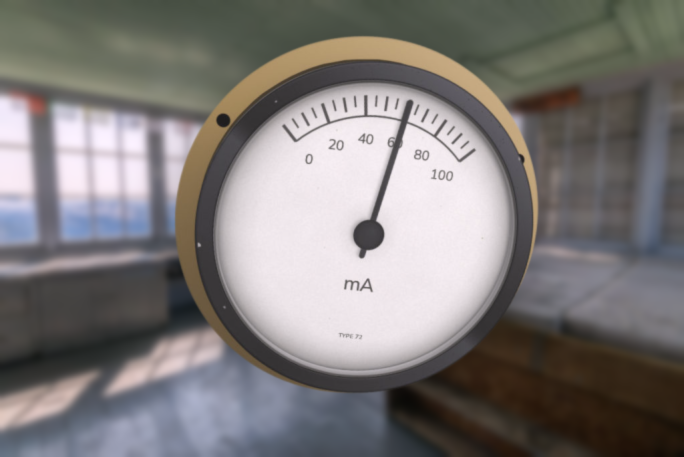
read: 60 mA
